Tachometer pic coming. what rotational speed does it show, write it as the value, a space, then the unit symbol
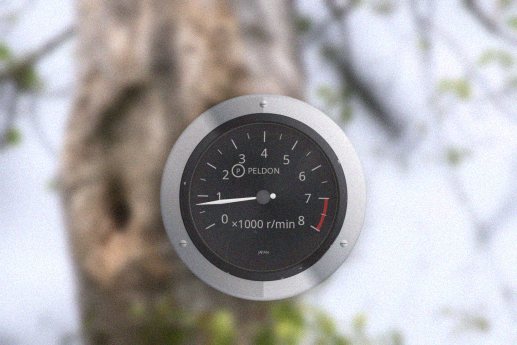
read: 750 rpm
